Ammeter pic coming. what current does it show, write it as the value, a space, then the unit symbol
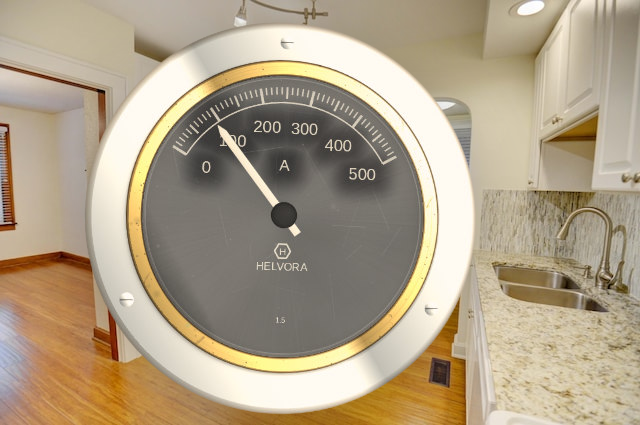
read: 90 A
